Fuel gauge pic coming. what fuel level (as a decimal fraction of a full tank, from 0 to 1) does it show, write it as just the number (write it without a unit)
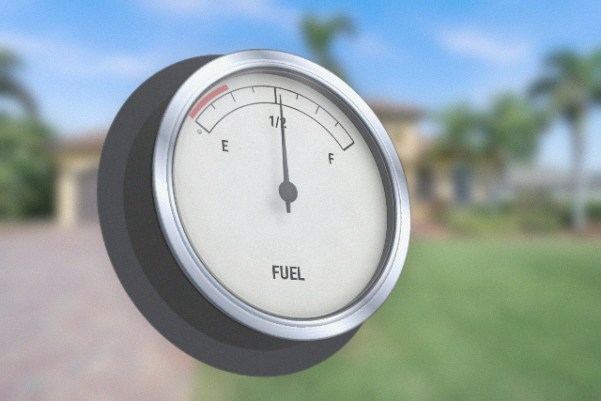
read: 0.5
